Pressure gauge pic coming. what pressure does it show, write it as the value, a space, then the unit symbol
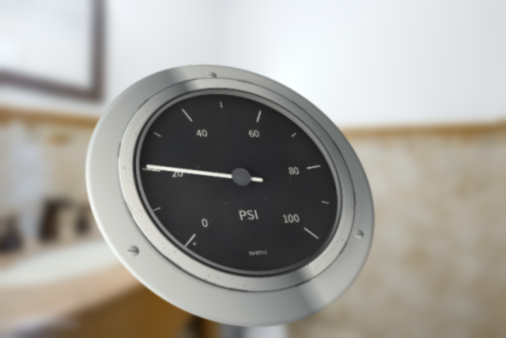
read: 20 psi
